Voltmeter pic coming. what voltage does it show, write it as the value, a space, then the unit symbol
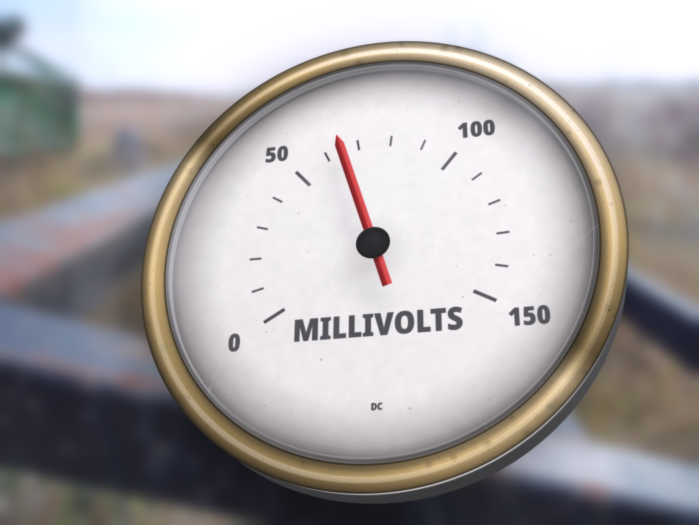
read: 65 mV
